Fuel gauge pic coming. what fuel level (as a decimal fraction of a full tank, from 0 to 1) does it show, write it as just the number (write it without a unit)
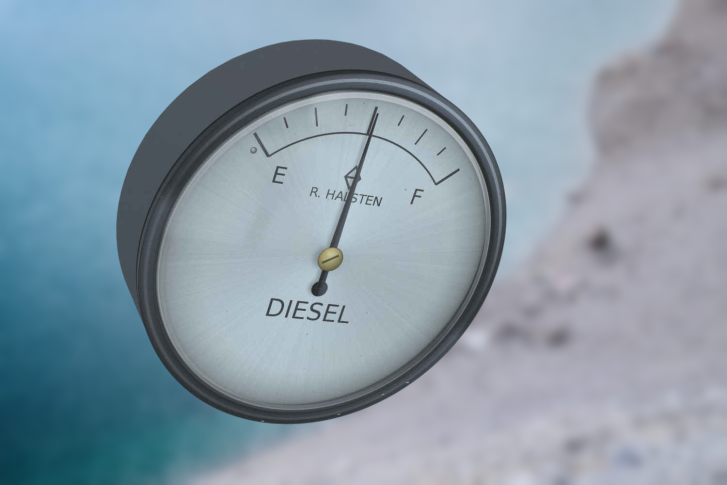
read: 0.5
